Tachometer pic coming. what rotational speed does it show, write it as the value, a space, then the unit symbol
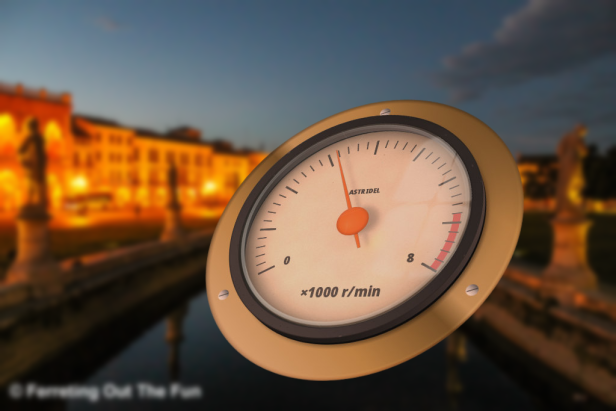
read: 3200 rpm
